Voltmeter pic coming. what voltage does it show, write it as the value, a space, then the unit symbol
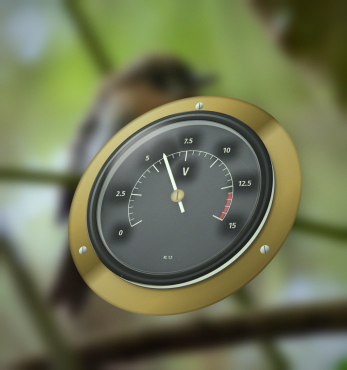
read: 6 V
